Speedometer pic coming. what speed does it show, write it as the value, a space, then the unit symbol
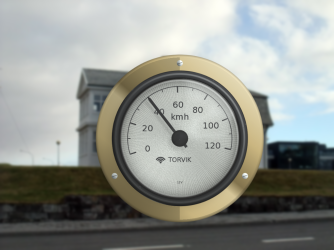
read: 40 km/h
